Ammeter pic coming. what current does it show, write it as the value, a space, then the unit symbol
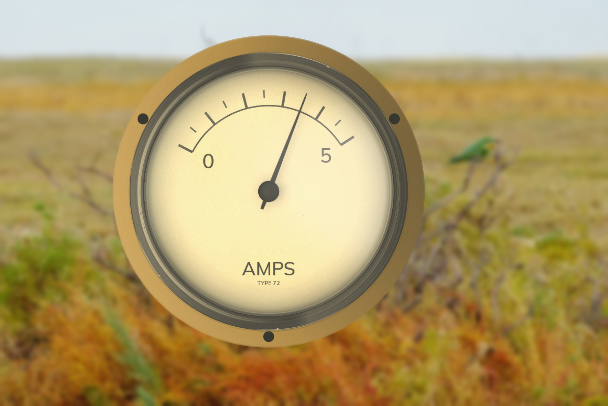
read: 3.5 A
